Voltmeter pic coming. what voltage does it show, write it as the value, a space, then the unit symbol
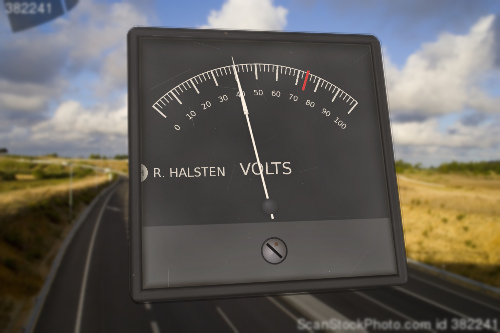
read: 40 V
